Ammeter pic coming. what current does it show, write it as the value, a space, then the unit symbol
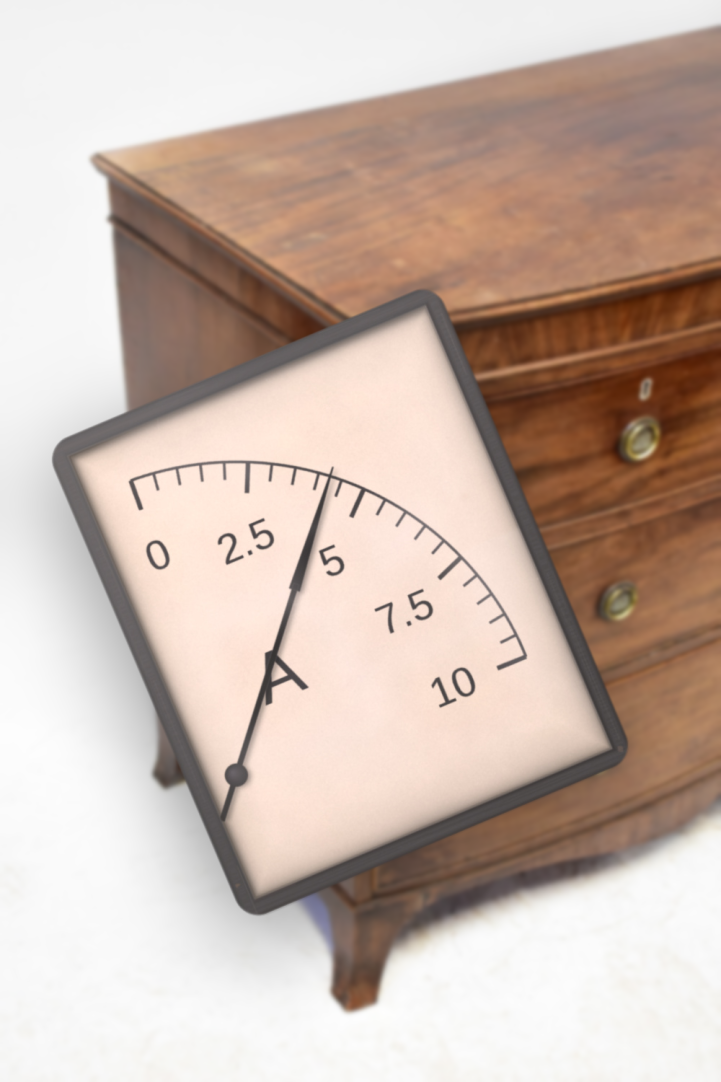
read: 4.25 A
